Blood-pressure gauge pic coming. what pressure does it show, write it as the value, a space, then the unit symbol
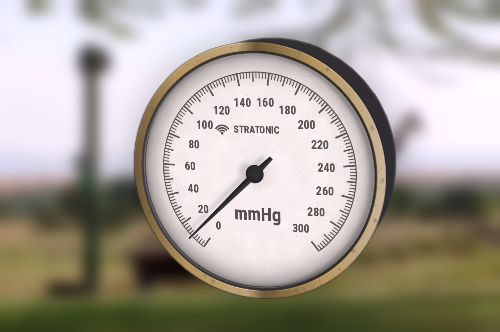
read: 10 mmHg
